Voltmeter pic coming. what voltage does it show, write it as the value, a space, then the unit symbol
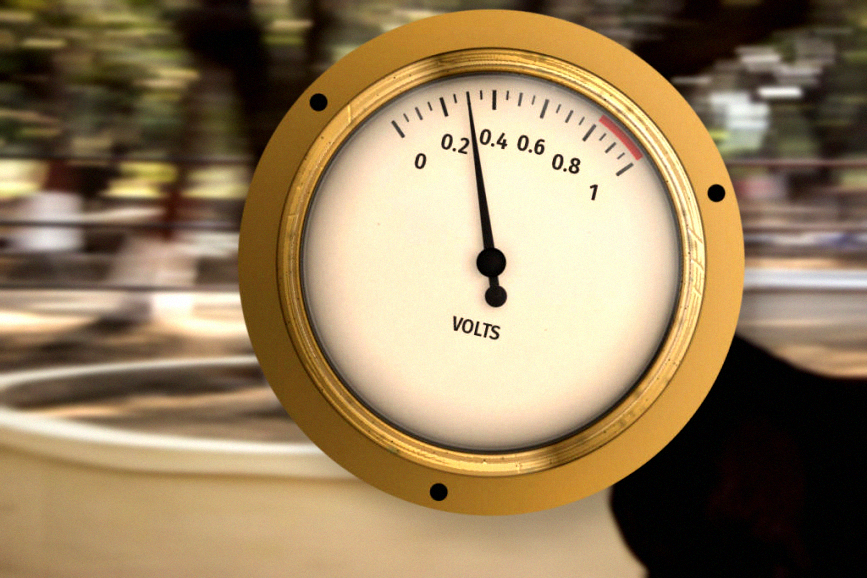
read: 0.3 V
